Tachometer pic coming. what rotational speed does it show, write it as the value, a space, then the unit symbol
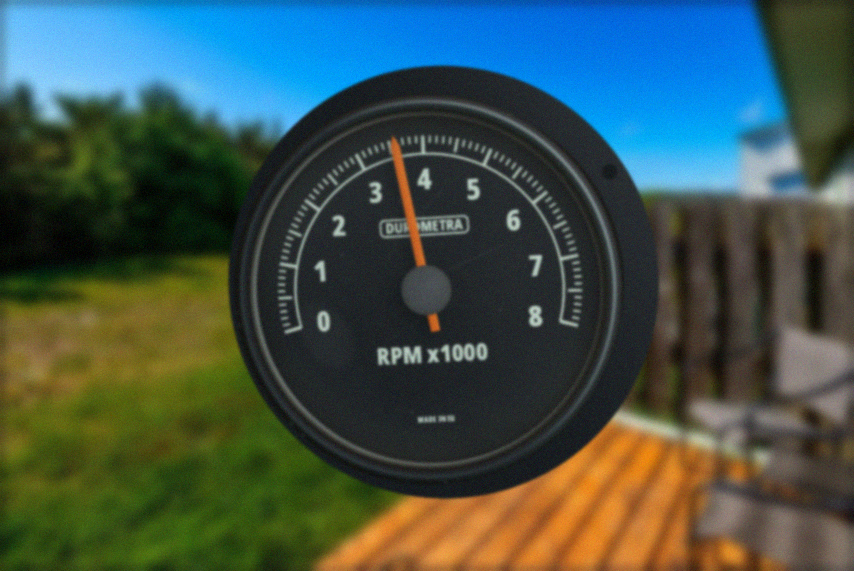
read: 3600 rpm
